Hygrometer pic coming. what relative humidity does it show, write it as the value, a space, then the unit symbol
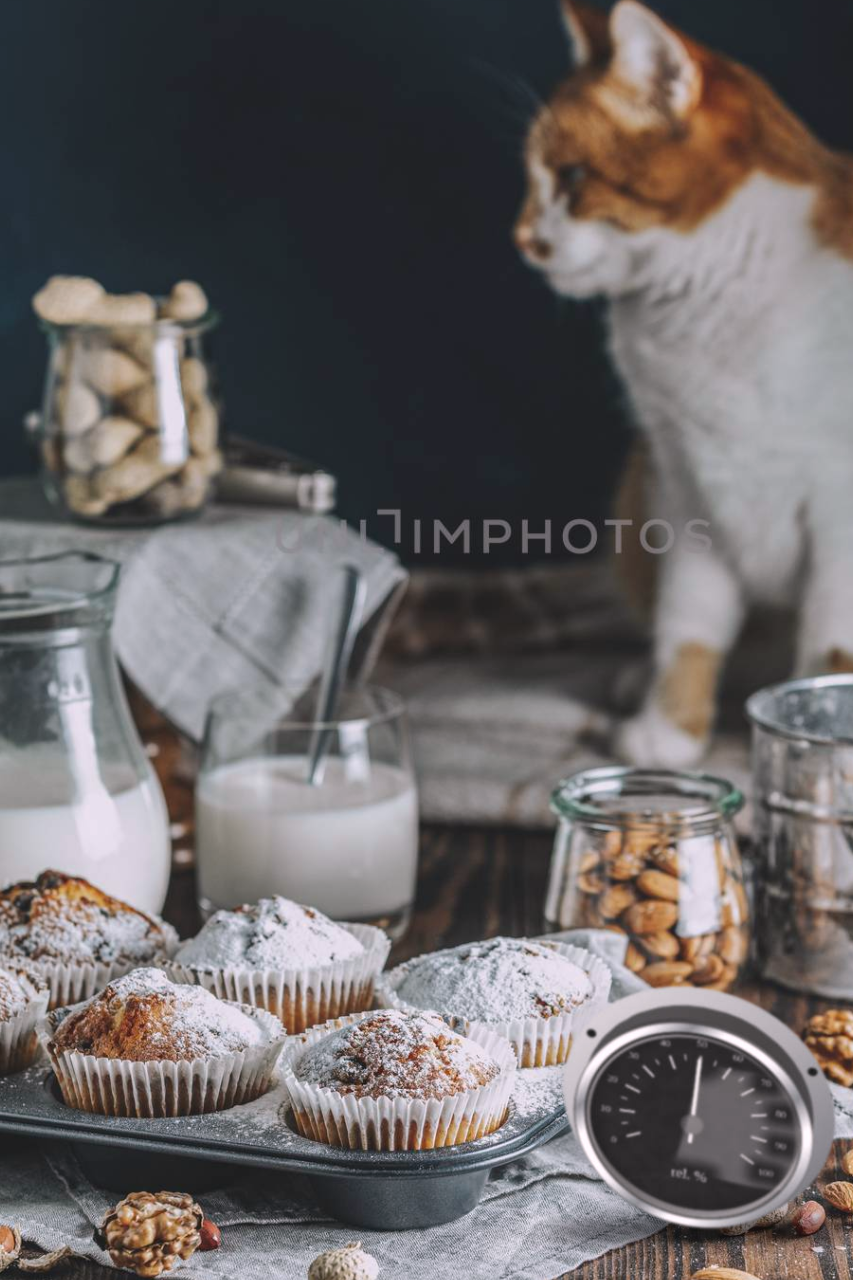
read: 50 %
